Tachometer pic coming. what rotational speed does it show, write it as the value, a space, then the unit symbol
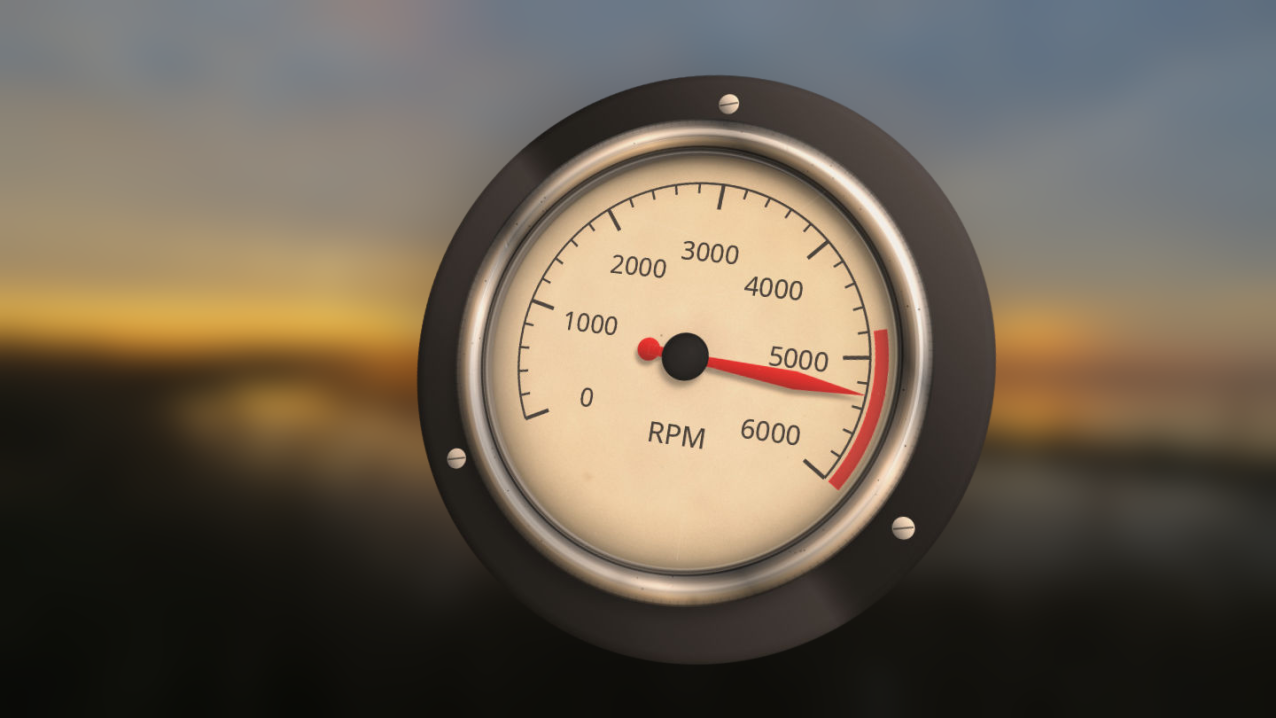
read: 5300 rpm
